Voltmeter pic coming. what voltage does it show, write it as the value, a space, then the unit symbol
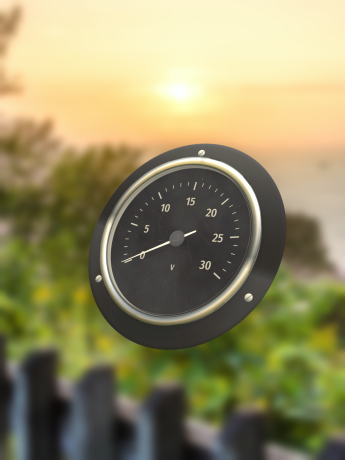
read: 0 V
